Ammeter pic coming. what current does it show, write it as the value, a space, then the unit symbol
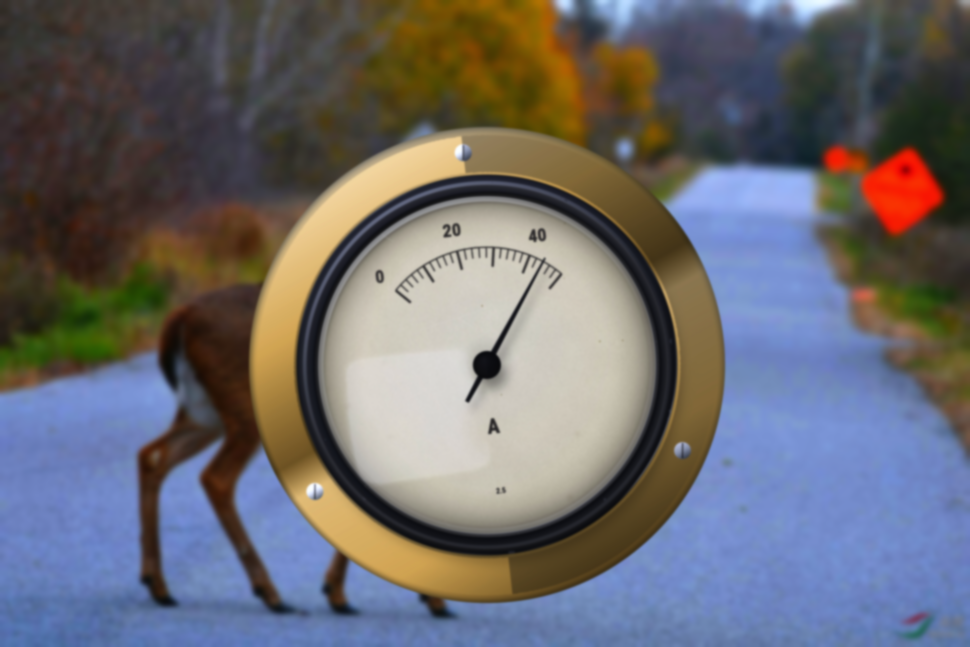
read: 44 A
